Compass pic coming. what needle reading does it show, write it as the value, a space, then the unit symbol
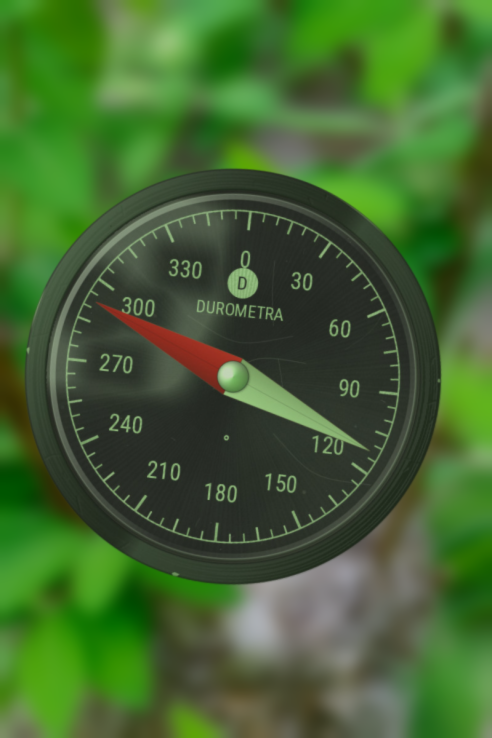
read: 292.5 °
